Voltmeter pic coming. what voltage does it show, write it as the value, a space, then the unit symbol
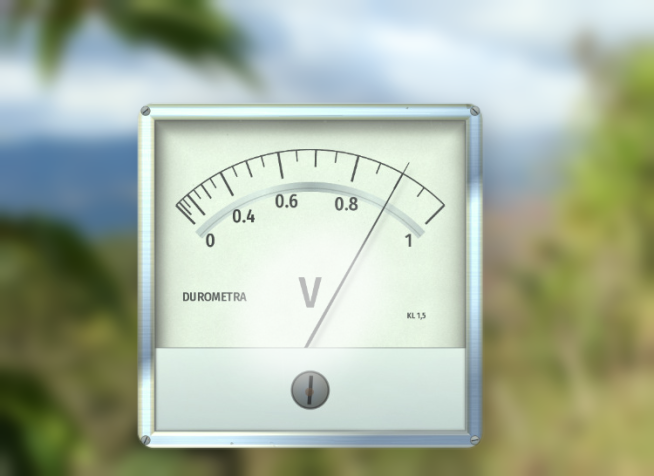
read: 0.9 V
